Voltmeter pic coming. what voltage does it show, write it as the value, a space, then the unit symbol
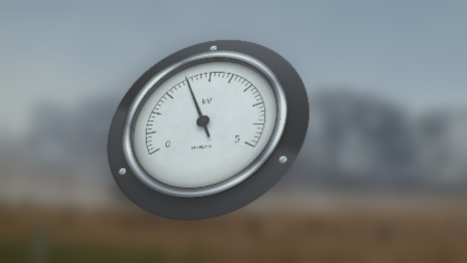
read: 2 kV
